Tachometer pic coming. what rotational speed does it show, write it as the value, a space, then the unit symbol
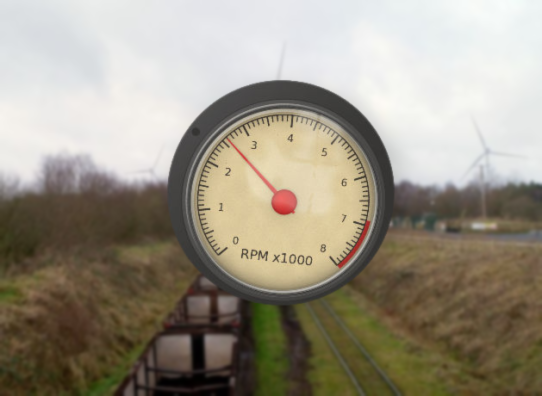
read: 2600 rpm
